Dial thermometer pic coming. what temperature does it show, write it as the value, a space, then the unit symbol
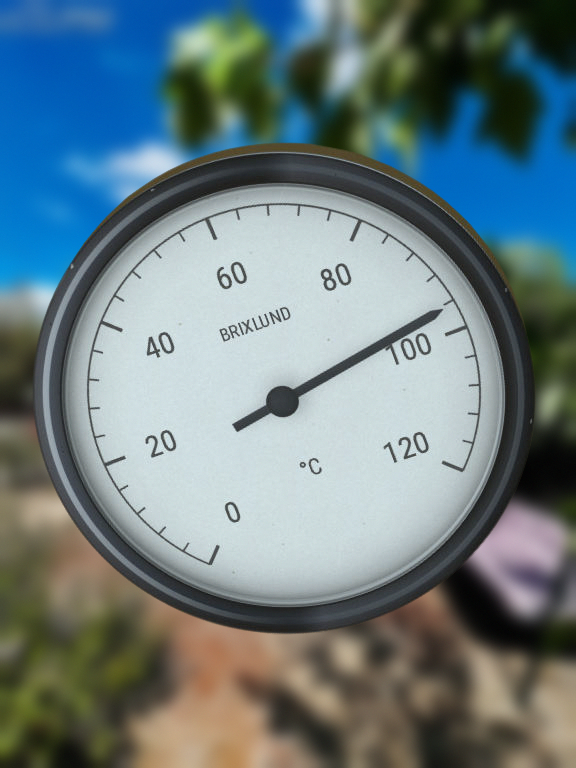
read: 96 °C
